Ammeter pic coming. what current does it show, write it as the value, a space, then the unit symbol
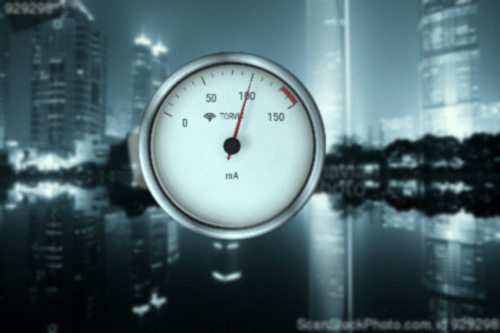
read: 100 mA
